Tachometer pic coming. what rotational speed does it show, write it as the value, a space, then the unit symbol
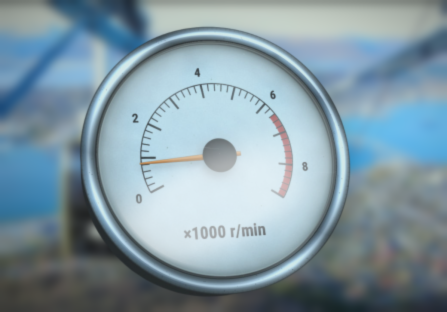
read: 800 rpm
